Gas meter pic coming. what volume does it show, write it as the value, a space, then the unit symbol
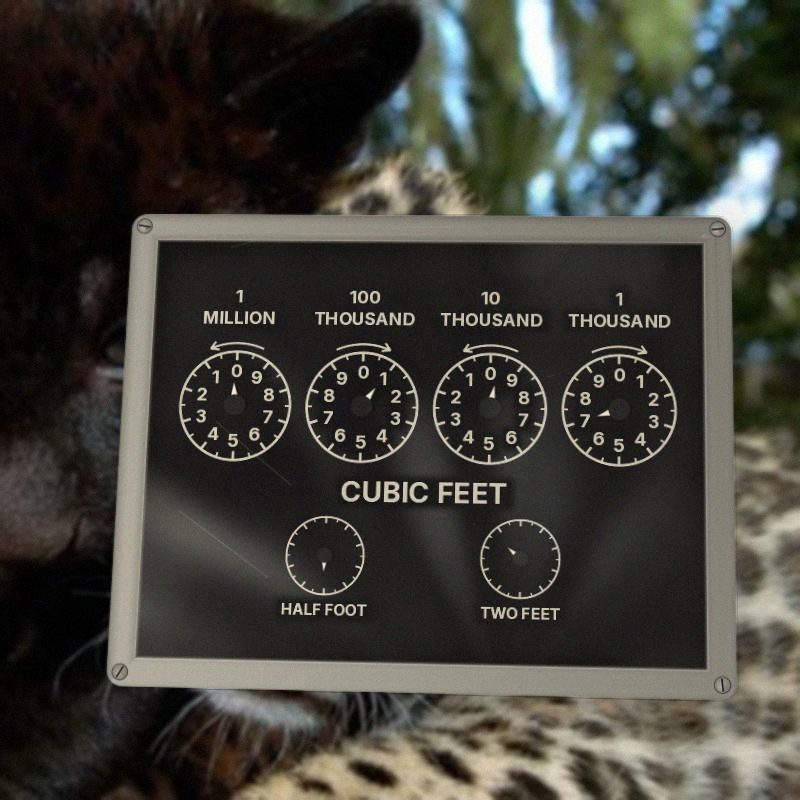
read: 9700 ft³
